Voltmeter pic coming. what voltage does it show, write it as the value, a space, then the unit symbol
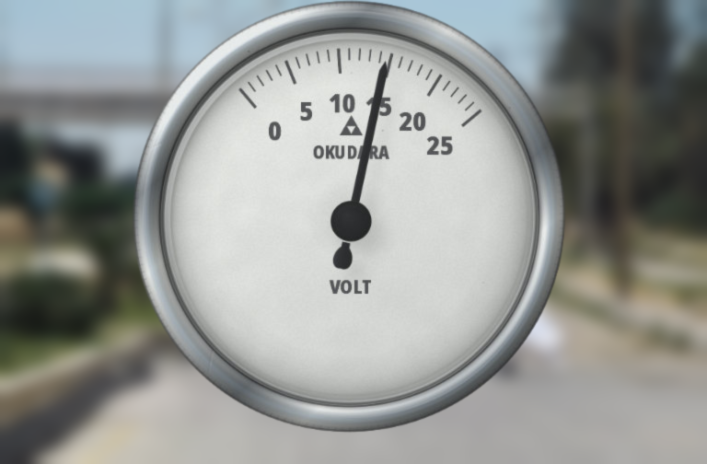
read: 14.5 V
